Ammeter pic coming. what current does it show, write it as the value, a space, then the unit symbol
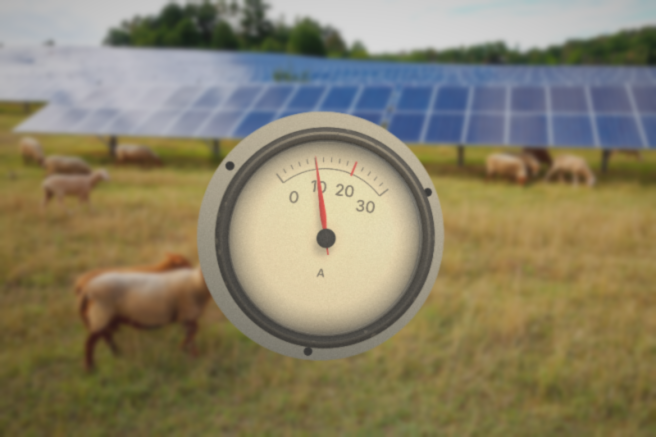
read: 10 A
